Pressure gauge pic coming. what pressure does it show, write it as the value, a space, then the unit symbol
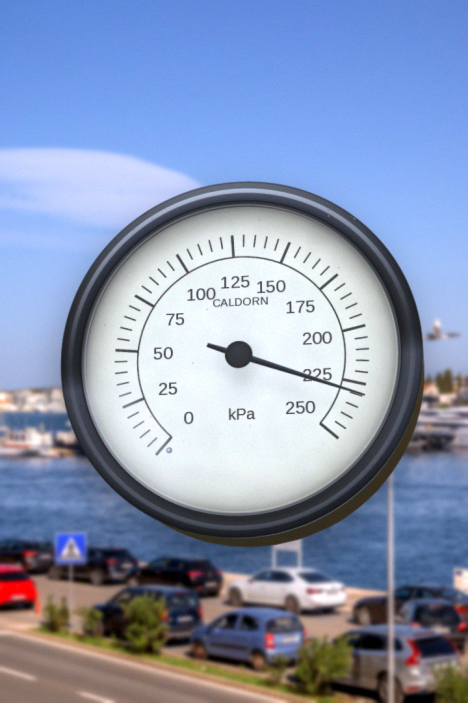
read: 230 kPa
